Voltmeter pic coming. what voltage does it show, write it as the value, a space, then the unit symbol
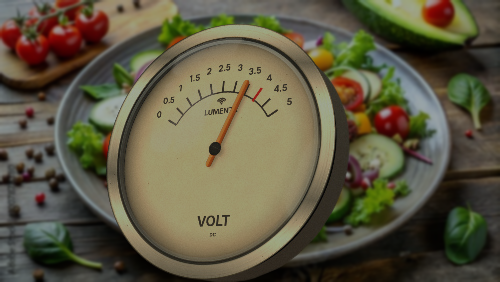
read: 3.5 V
